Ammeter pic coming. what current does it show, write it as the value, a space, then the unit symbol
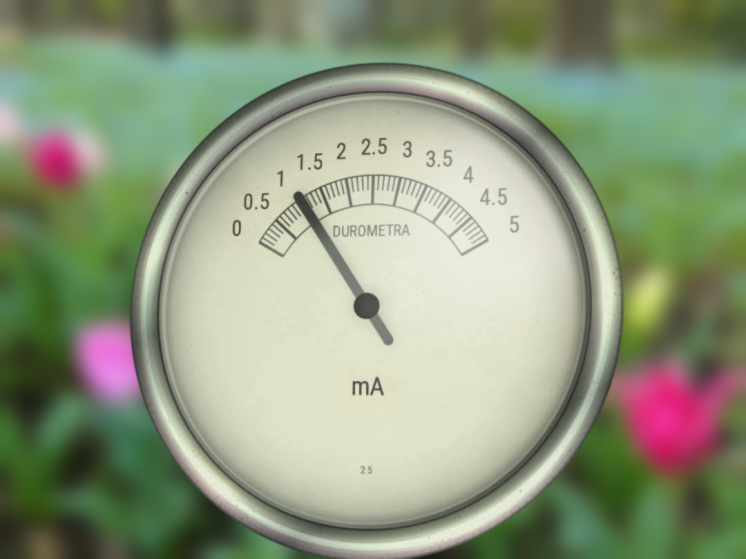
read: 1.1 mA
